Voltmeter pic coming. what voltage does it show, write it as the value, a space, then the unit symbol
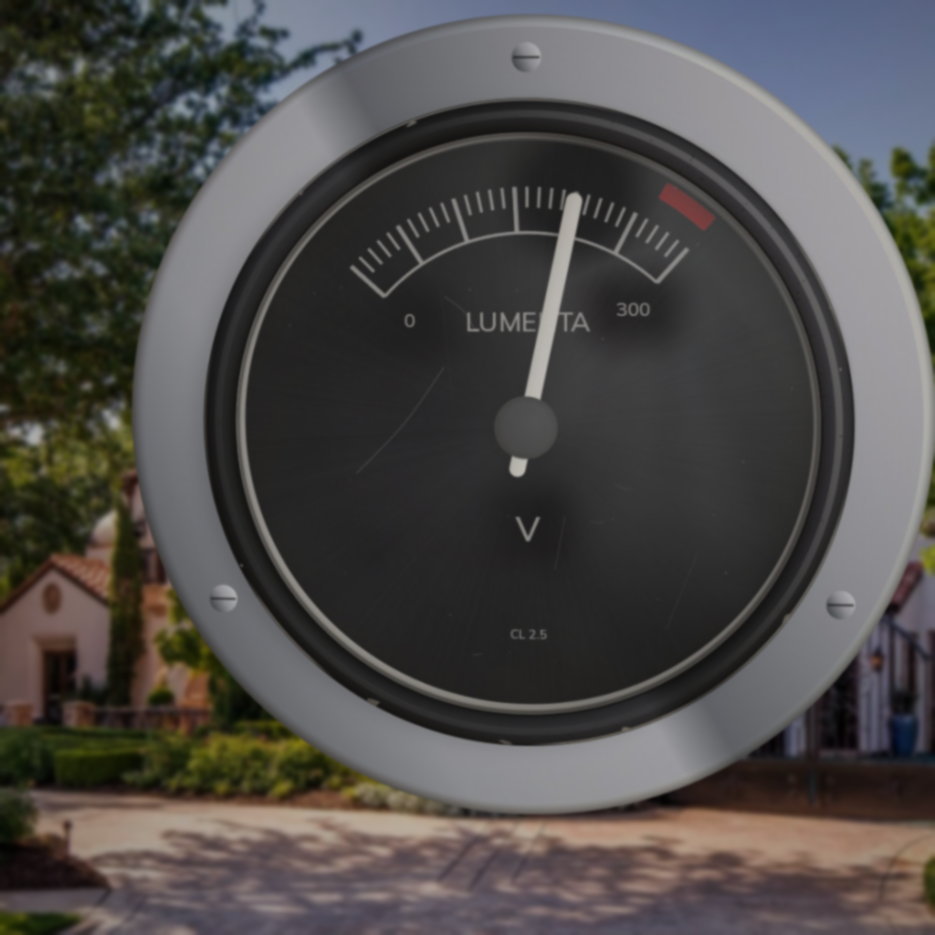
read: 200 V
